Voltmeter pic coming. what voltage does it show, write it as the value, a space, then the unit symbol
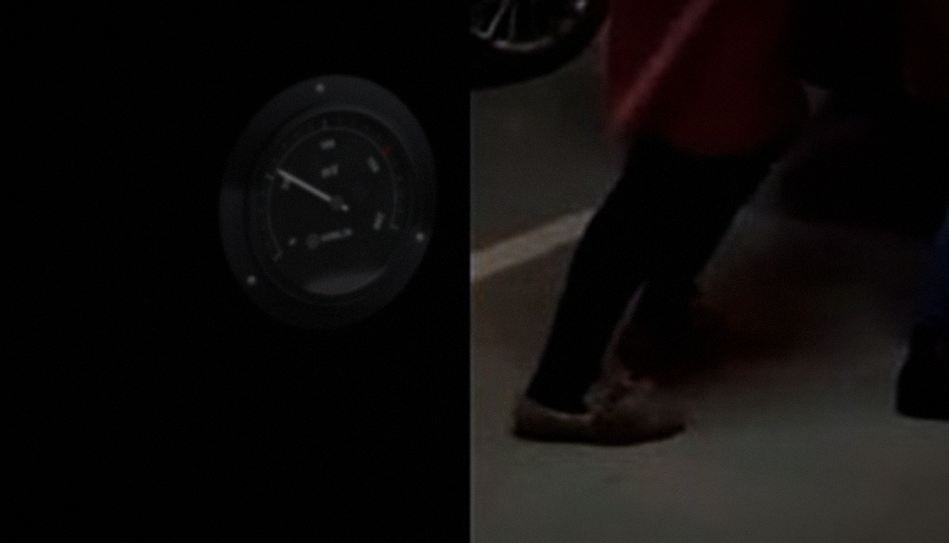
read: 55 mV
